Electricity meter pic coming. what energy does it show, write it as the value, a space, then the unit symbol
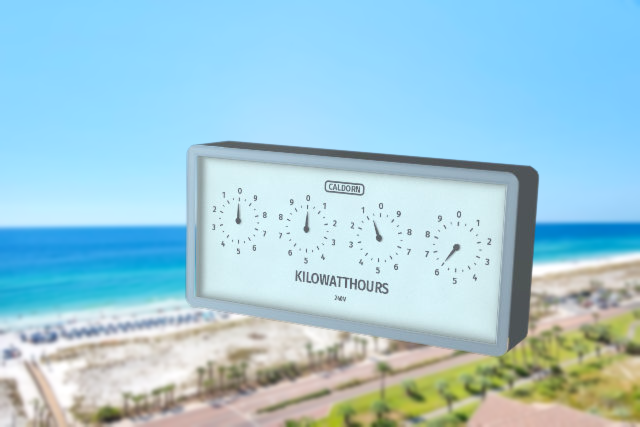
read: 6 kWh
